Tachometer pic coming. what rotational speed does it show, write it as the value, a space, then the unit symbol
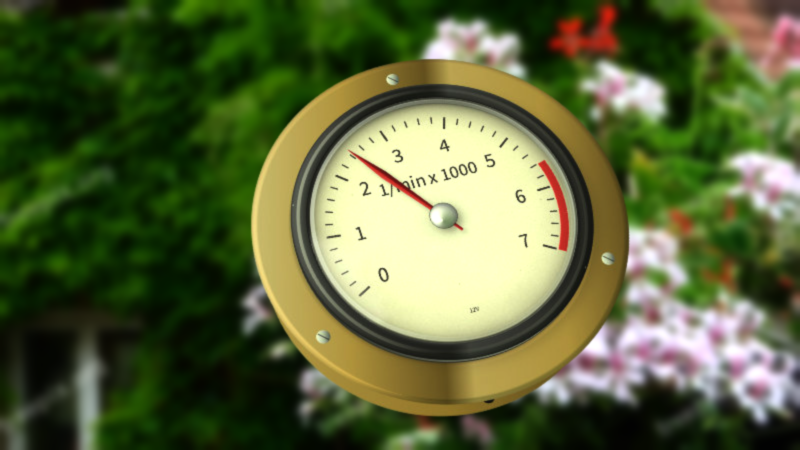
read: 2400 rpm
